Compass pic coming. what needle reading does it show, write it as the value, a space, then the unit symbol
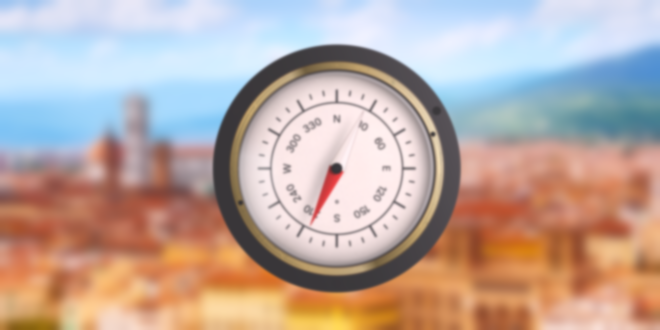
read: 205 °
